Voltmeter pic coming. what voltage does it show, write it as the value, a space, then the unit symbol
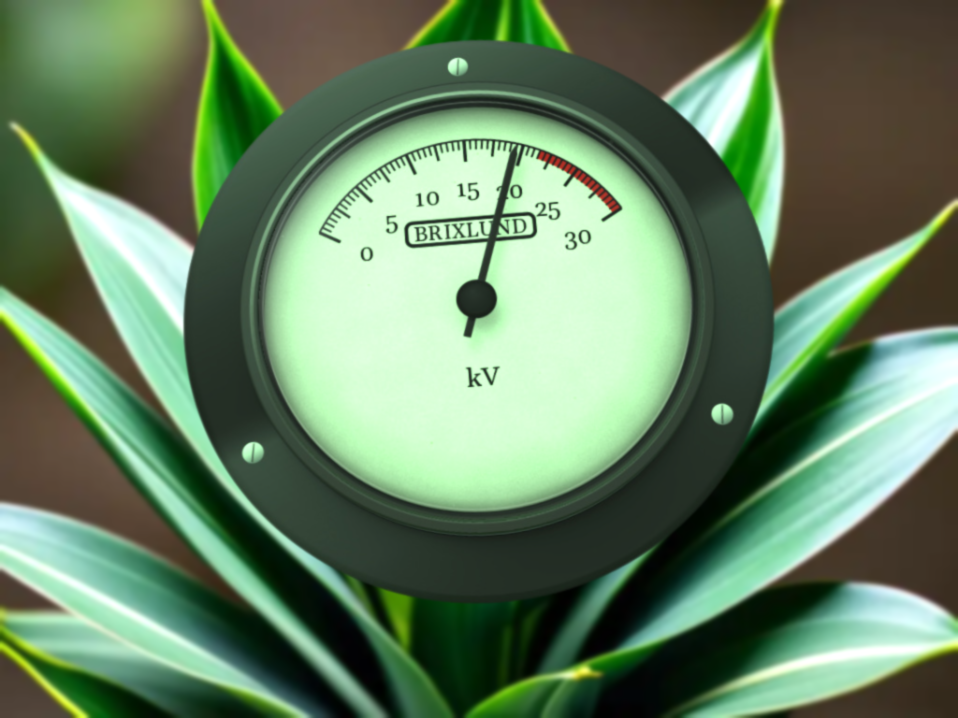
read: 19.5 kV
